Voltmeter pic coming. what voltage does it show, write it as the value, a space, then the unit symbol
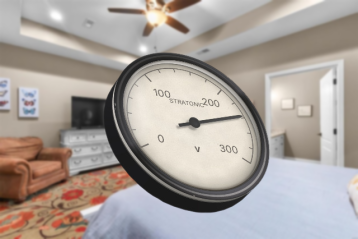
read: 240 V
